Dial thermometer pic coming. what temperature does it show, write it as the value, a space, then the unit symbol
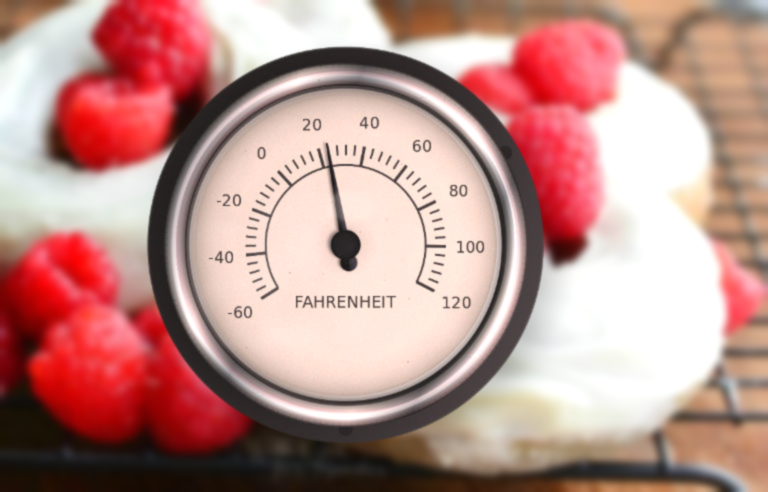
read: 24 °F
